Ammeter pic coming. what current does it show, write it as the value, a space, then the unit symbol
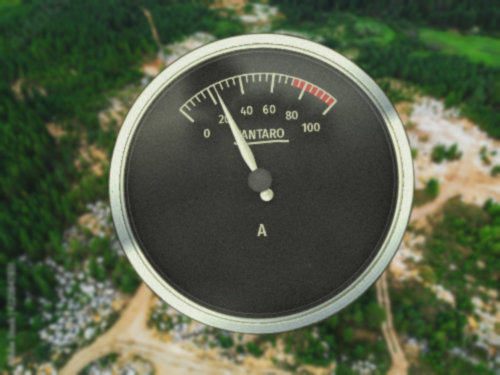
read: 24 A
